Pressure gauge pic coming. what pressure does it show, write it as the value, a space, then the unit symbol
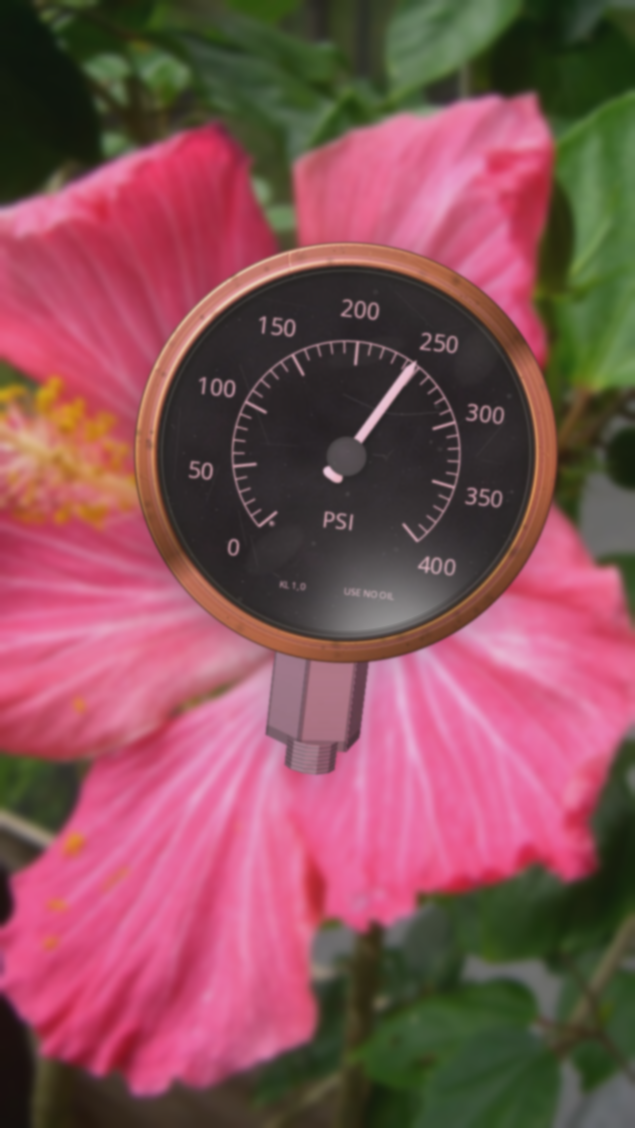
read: 245 psi
